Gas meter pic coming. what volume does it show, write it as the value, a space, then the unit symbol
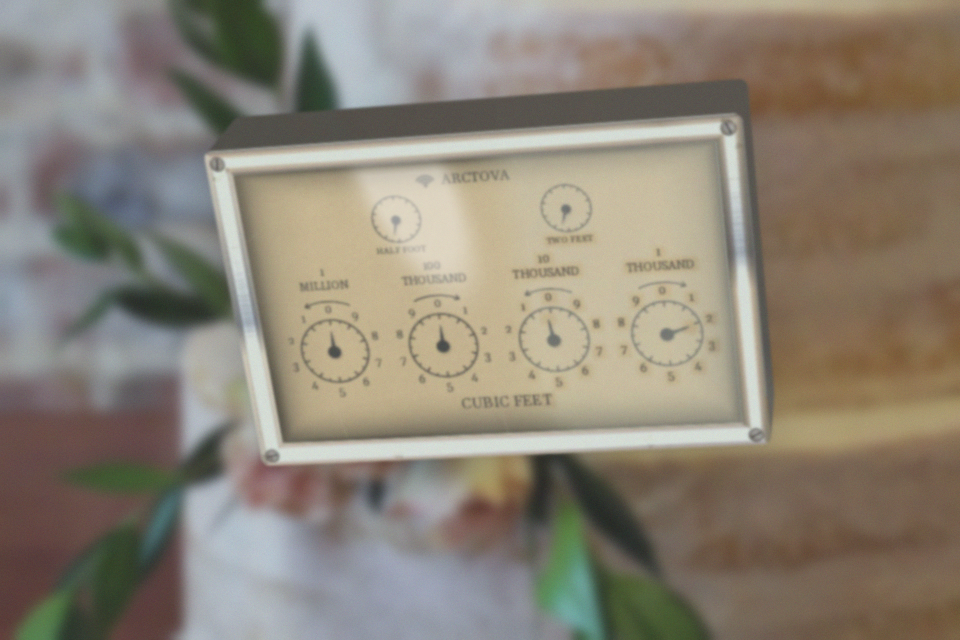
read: 200 ft³
